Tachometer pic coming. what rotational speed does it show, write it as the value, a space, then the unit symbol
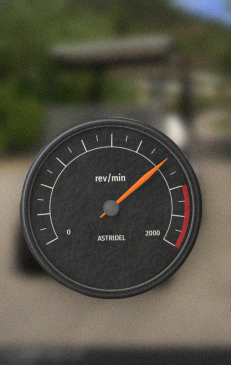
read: 1400 rpm
